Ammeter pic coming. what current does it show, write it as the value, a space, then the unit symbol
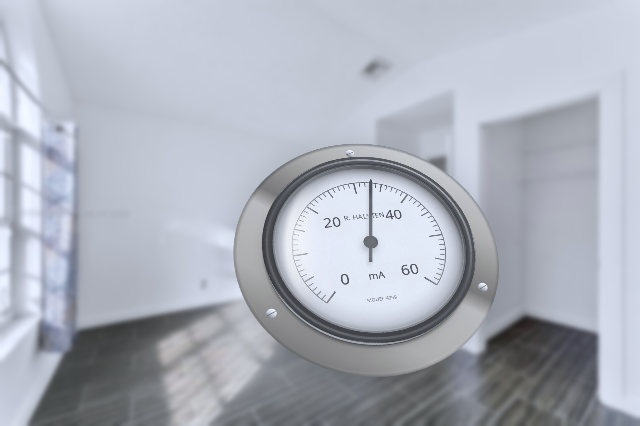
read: 33 mA
